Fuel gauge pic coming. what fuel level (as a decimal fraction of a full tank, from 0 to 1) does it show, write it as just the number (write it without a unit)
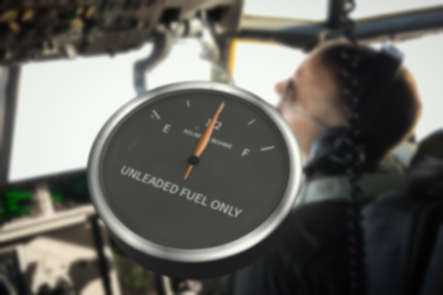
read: 0.5
